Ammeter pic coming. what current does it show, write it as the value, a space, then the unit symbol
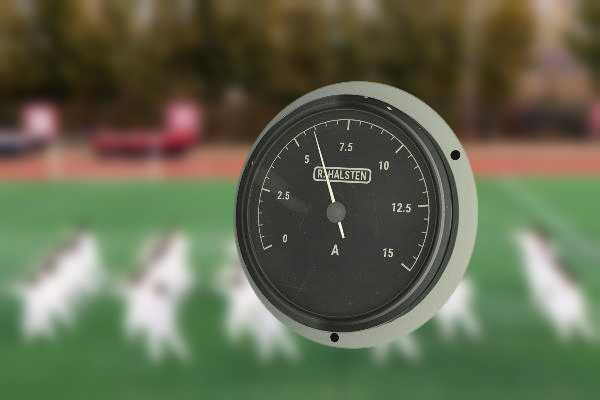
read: 6 A
